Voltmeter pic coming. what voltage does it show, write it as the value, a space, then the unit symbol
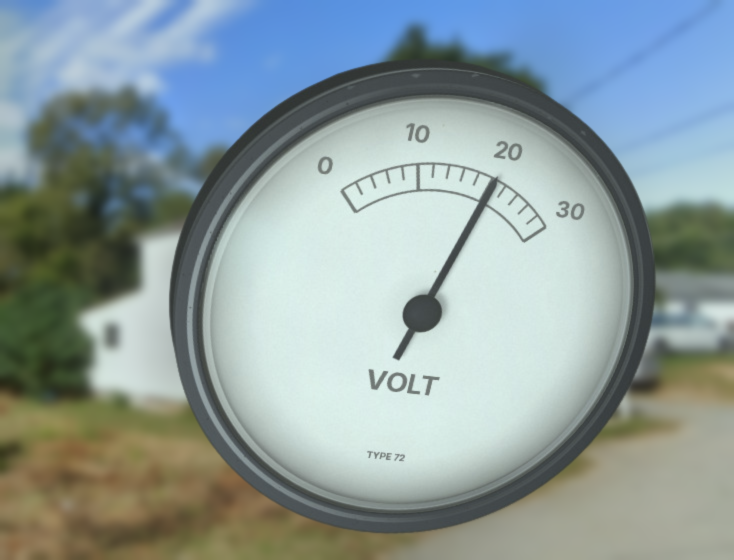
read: 20 V
